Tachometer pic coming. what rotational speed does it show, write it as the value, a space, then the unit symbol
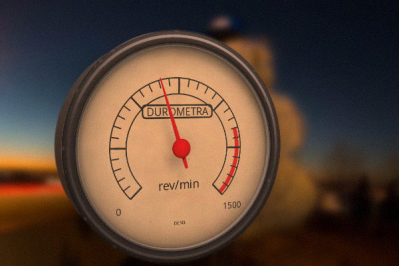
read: 650 rpm
